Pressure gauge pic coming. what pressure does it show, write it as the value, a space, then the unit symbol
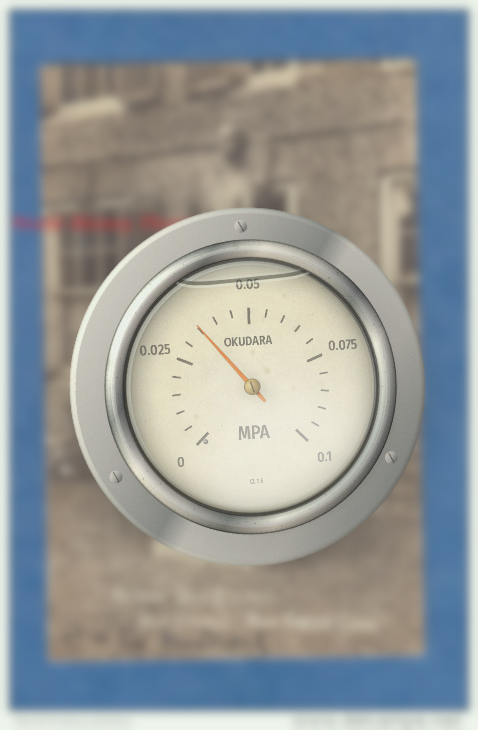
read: 0.035 MPa
